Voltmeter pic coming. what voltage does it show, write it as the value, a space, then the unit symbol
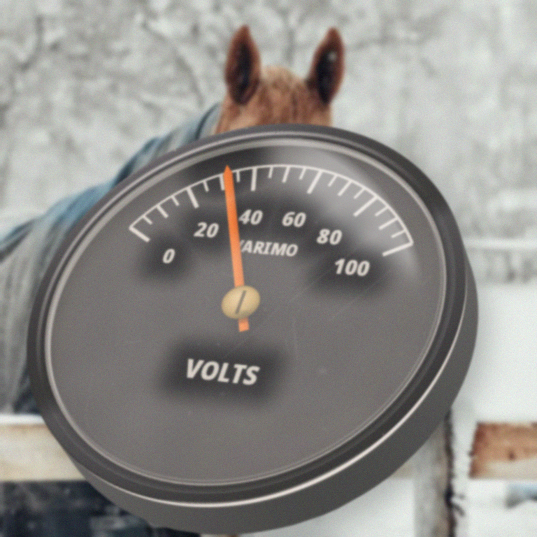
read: 32.5 V
